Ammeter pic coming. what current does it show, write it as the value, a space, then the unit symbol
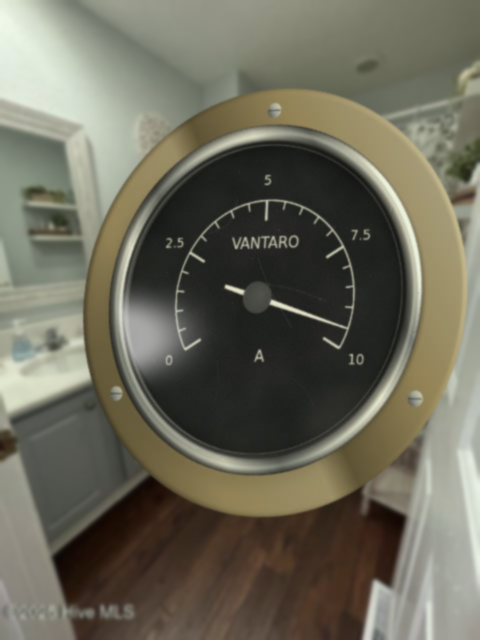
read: 9.5 A
